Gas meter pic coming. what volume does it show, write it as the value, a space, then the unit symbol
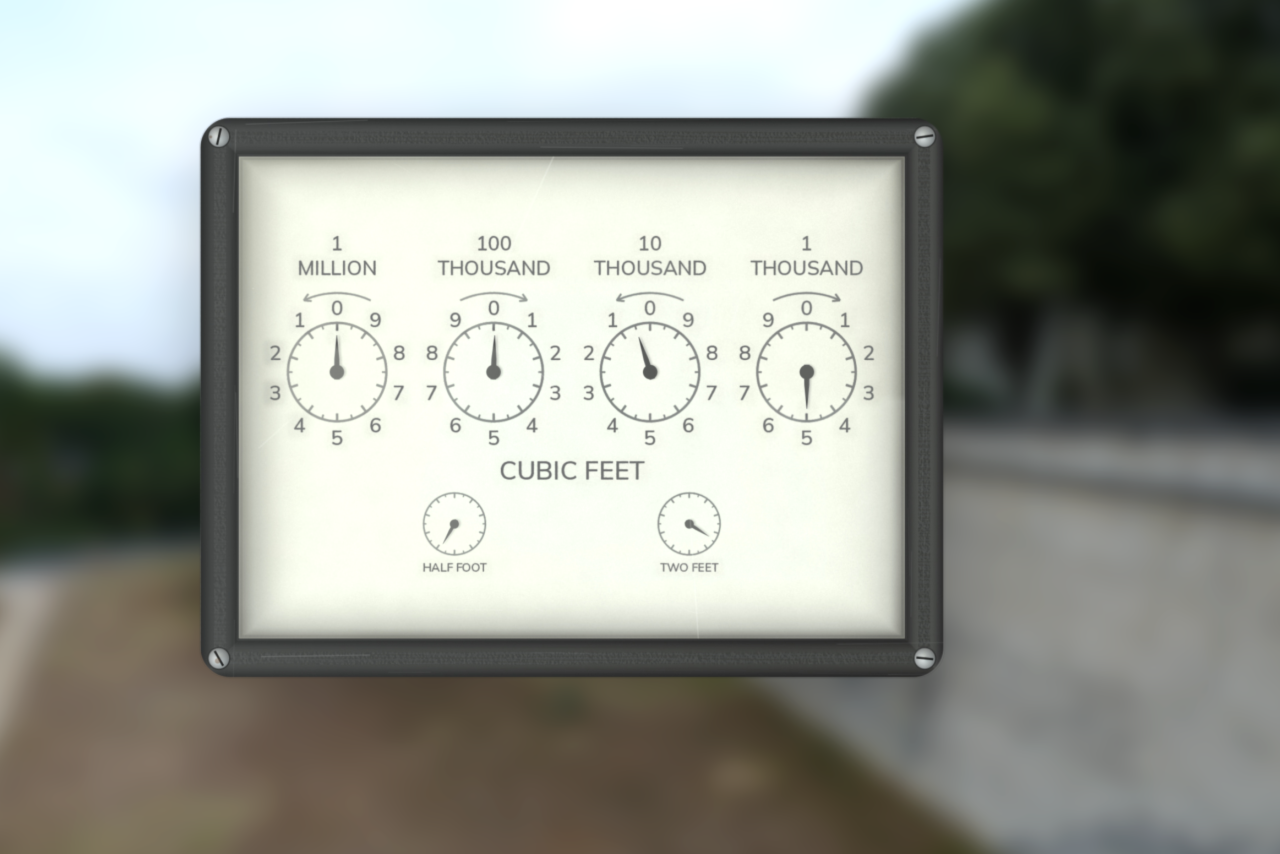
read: 500 ft³
